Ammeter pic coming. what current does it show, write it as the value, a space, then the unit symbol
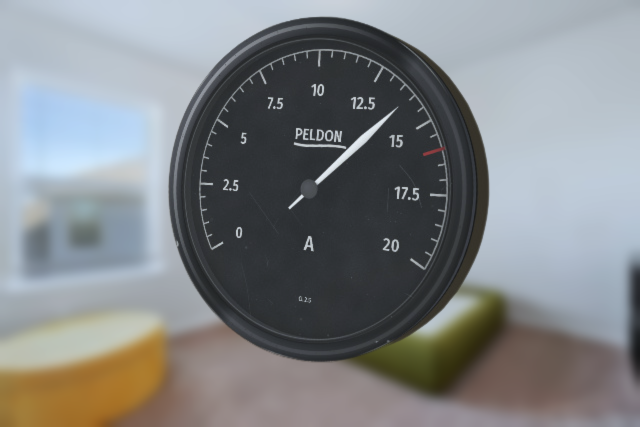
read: 14 A
